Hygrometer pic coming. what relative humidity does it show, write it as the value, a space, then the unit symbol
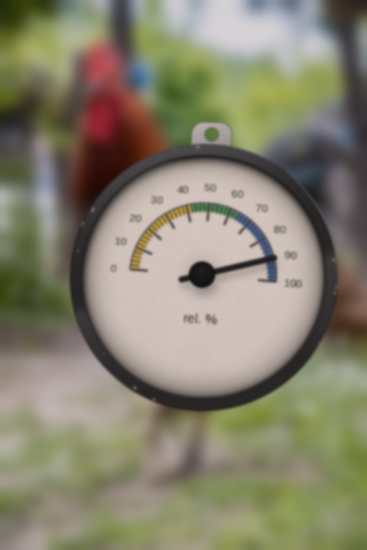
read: 90 %
